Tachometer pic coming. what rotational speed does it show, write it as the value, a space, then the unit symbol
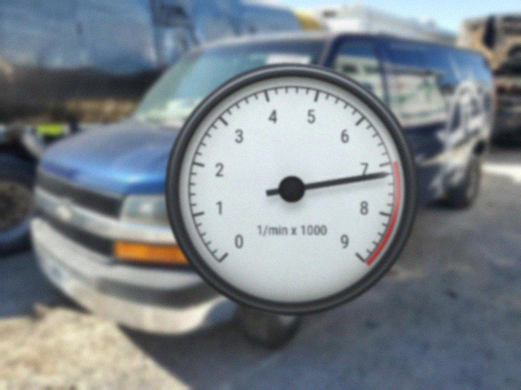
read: 7200 rpm
